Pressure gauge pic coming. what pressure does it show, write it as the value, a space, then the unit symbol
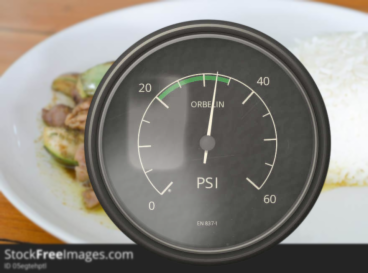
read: 32.5 psi
